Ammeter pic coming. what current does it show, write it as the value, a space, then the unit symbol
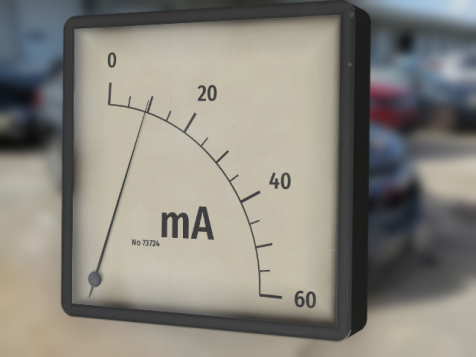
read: 10 mA
